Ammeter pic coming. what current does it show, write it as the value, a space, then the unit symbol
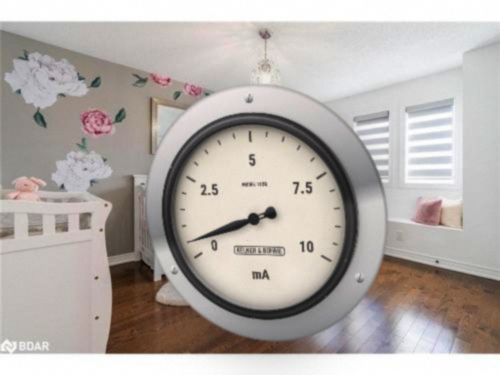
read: 0.5 mA
